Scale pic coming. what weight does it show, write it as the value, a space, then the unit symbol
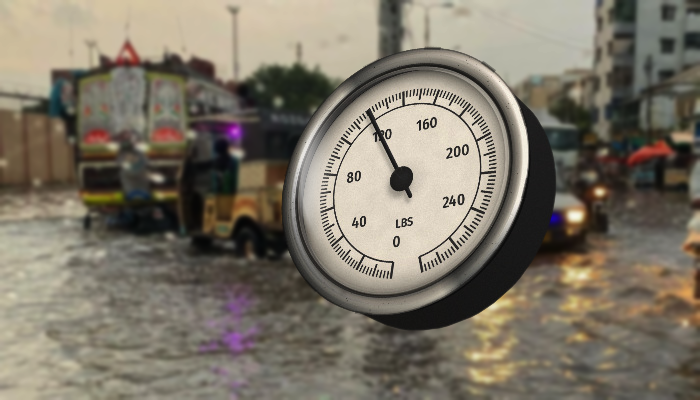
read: 120 lb
